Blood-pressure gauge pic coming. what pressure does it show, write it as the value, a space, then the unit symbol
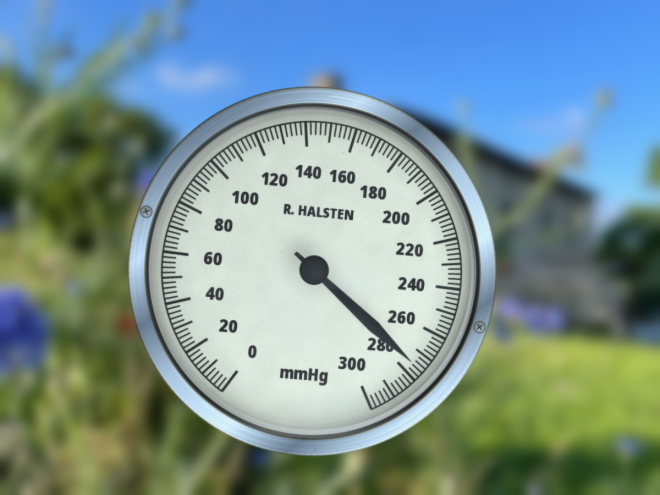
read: 276 mmHg
